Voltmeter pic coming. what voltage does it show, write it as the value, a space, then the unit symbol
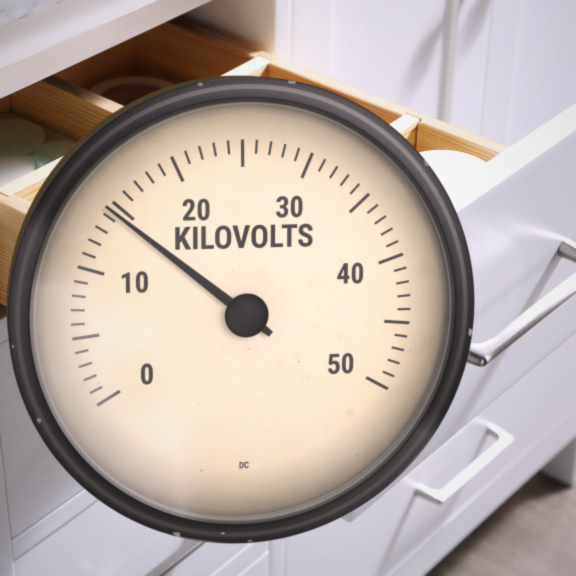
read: 14.5 kV
